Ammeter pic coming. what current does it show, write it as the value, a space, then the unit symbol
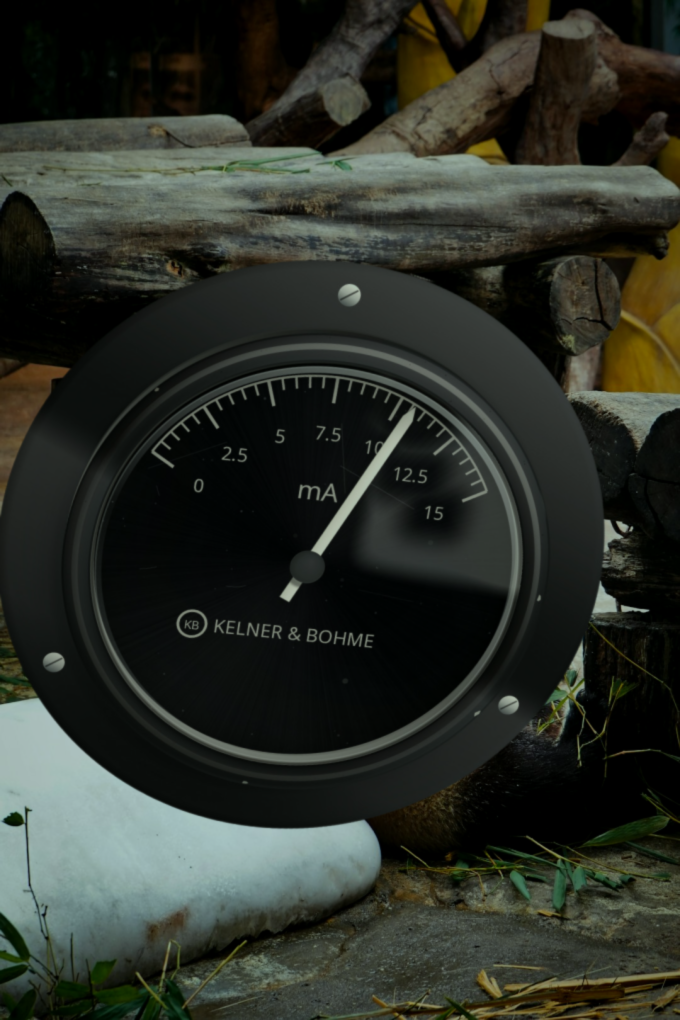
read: 10.5 mA
